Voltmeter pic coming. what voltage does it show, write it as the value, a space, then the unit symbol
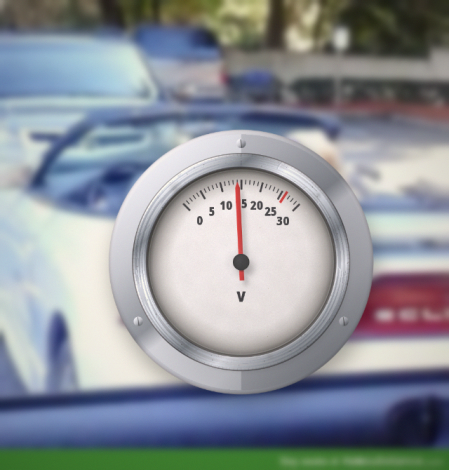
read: 14 V
